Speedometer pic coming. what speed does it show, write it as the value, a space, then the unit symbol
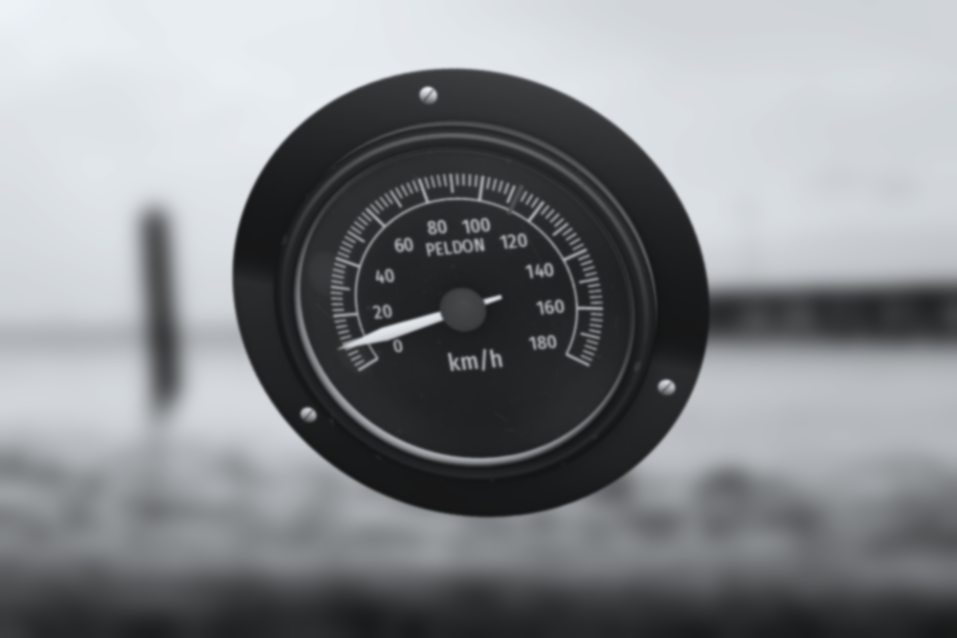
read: 10 km/h
